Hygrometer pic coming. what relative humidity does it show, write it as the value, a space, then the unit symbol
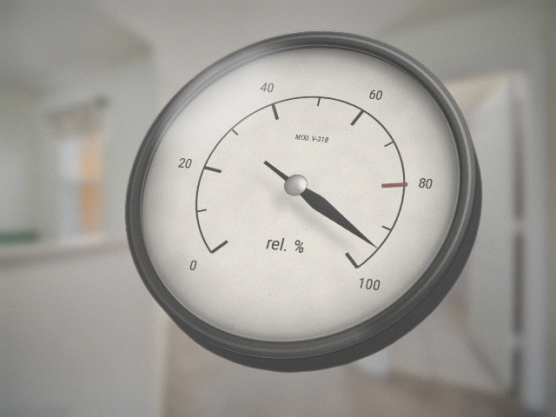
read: 95 %
